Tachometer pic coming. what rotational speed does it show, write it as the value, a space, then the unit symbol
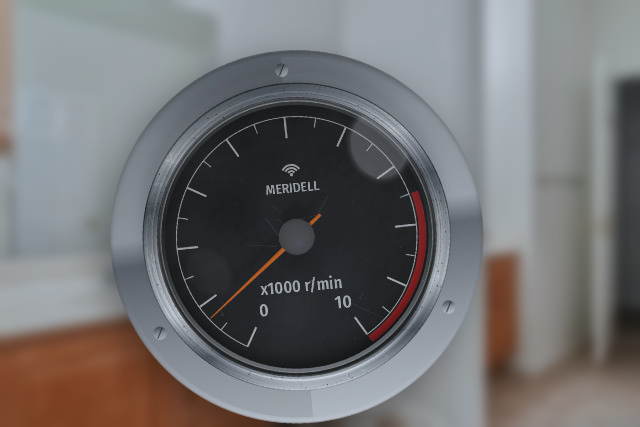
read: 750 rpm
